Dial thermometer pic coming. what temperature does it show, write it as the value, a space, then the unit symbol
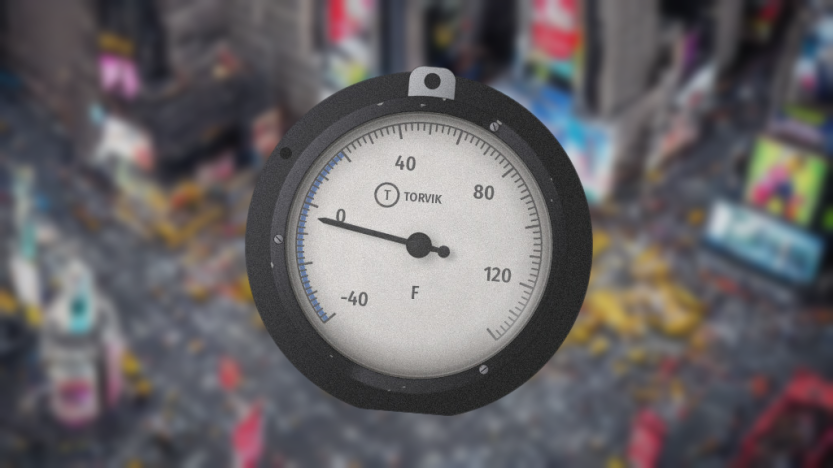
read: -4 °F
